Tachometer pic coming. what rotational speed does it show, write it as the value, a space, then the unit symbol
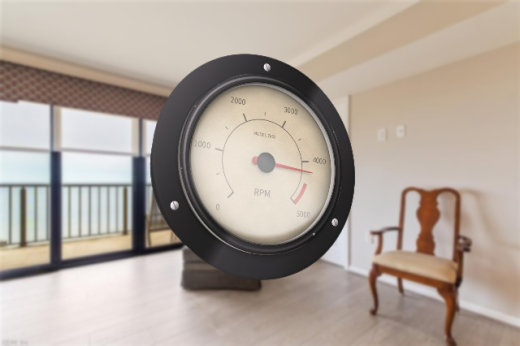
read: 4250 rpm
